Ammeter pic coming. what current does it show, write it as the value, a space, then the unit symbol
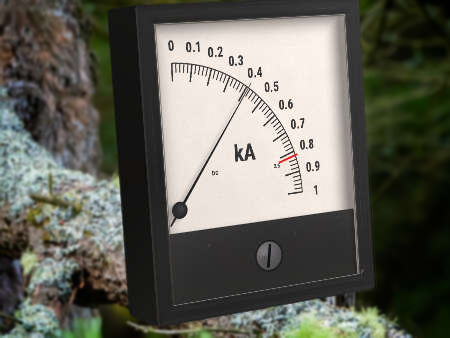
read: 0.4 kA
